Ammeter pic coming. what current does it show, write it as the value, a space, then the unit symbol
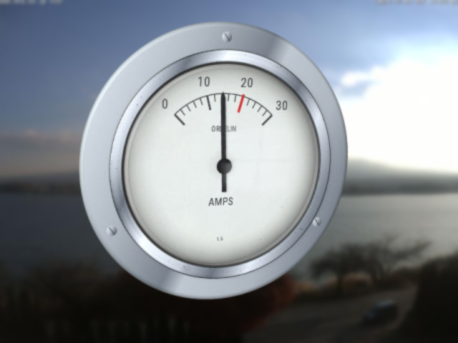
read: 14 A
